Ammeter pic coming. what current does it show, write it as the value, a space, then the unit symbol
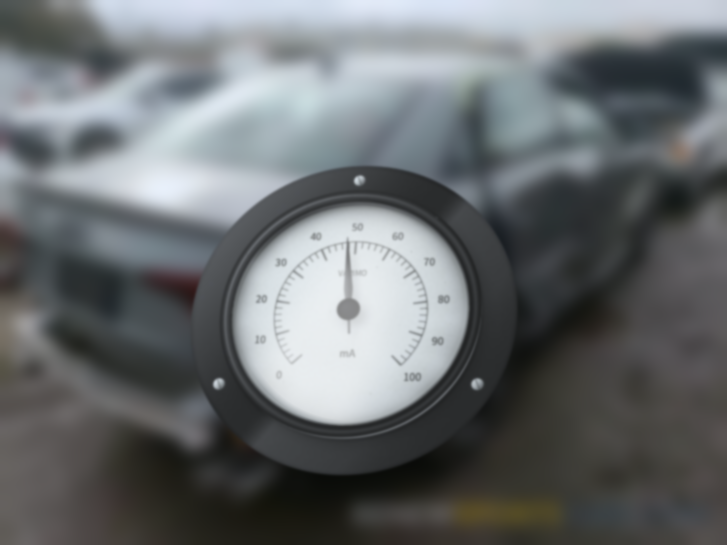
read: 48 mA
